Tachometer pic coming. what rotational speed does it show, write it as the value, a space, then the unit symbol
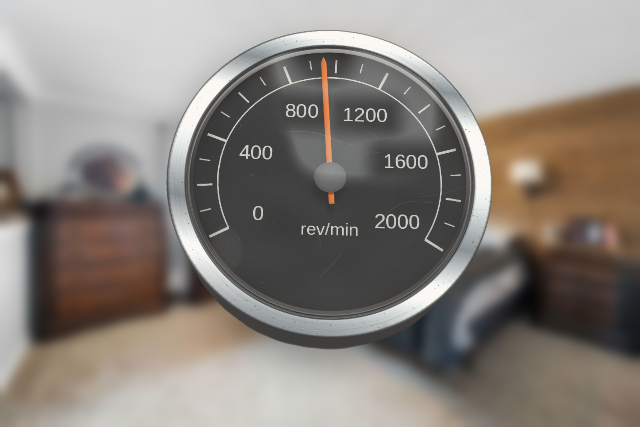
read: 950 rpm
